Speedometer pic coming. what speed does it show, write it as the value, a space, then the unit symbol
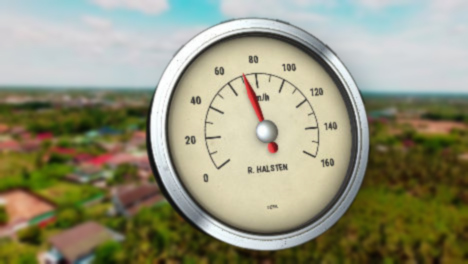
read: 70 km/h
